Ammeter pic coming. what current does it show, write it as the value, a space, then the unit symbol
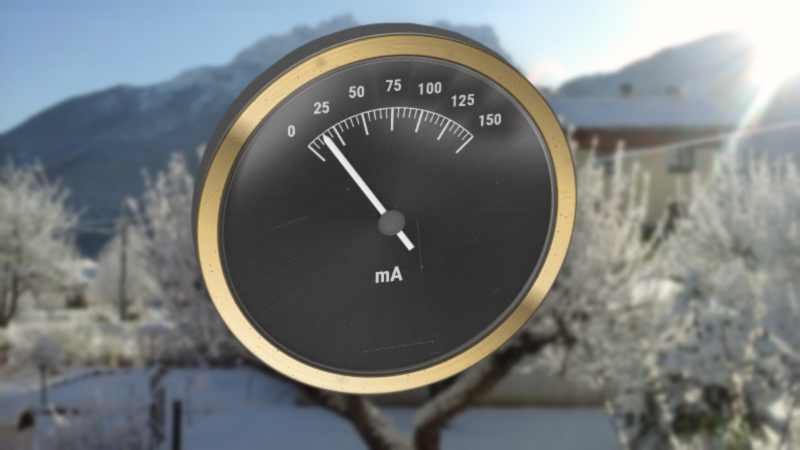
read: 15 mA
